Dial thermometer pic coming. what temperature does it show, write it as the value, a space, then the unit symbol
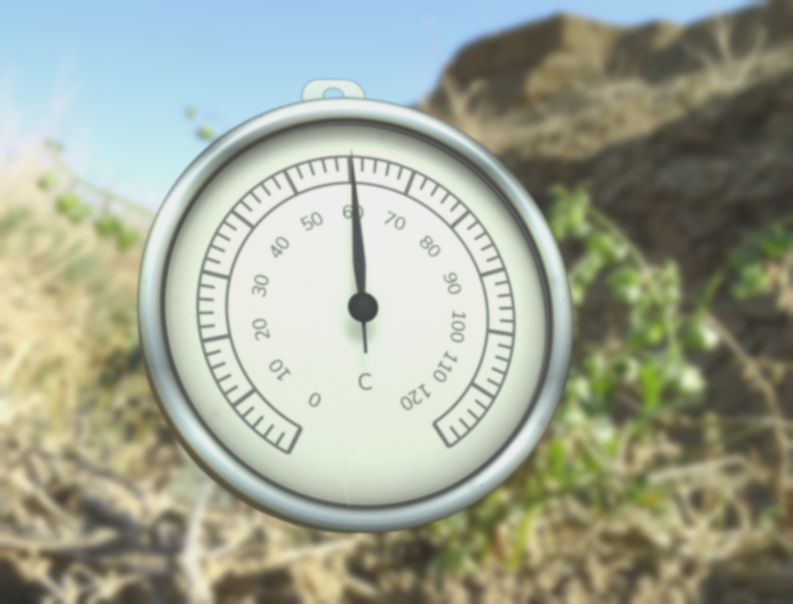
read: 60 °C
